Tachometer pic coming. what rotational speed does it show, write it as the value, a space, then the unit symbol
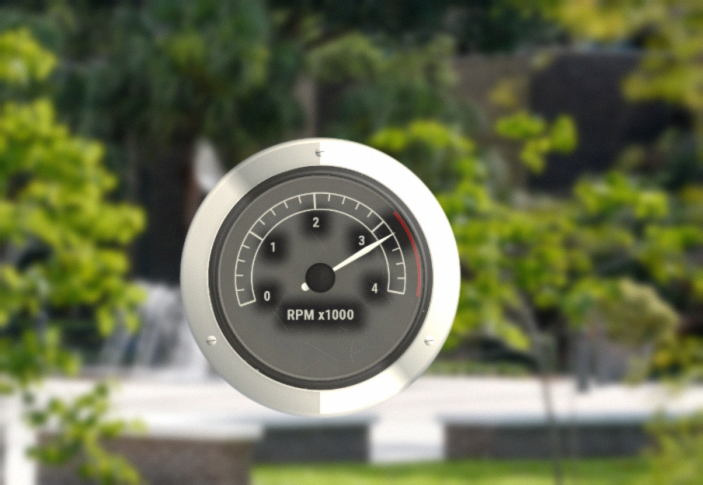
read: 3200 rpm
